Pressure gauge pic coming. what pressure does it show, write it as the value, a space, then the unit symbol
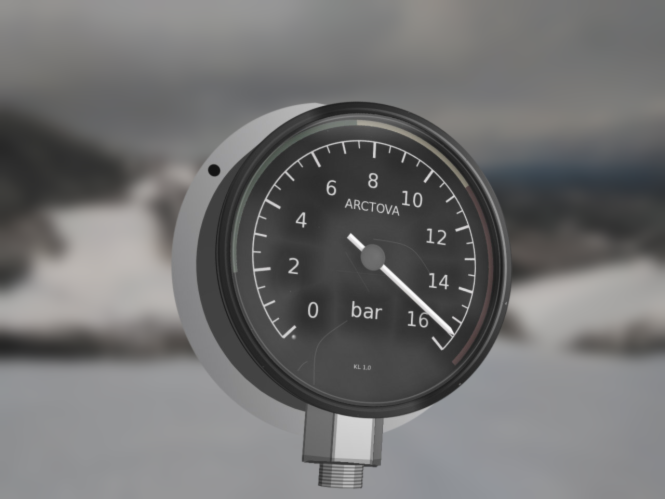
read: 15.5 bar
